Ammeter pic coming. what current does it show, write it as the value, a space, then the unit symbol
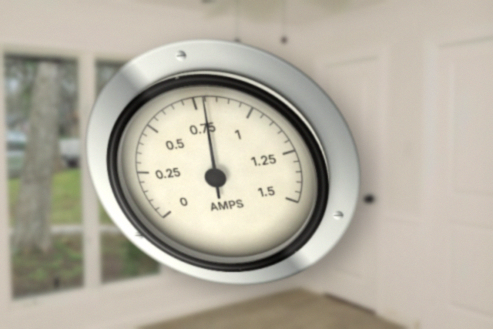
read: 0.8 A
